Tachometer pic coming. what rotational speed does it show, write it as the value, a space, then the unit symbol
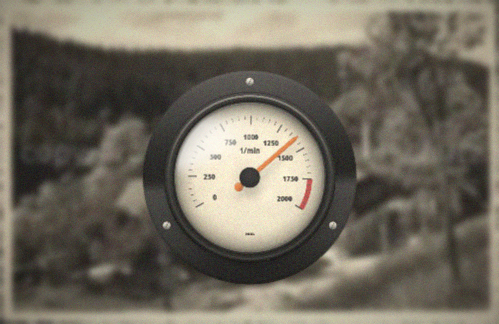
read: 1400 rpm
